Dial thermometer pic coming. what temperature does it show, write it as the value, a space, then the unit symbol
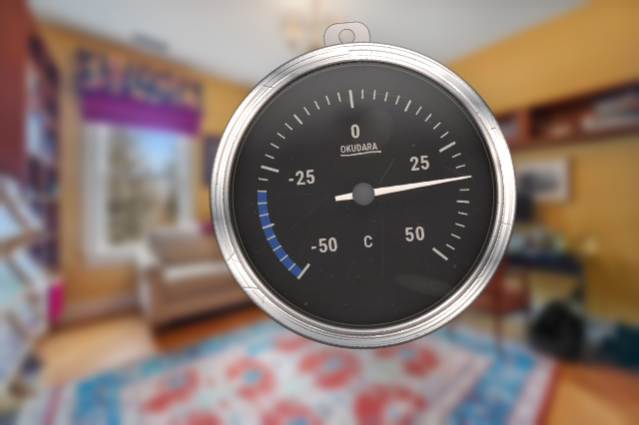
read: 32.5 °C
